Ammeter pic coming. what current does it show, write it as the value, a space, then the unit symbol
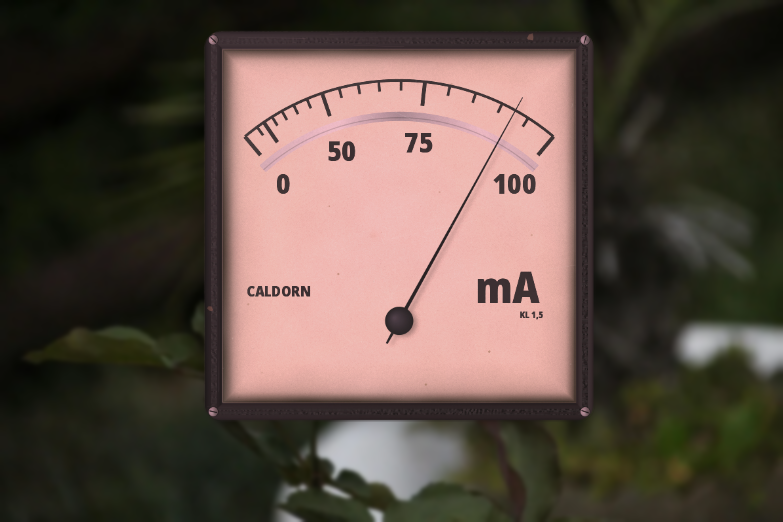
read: 92.5 mA
